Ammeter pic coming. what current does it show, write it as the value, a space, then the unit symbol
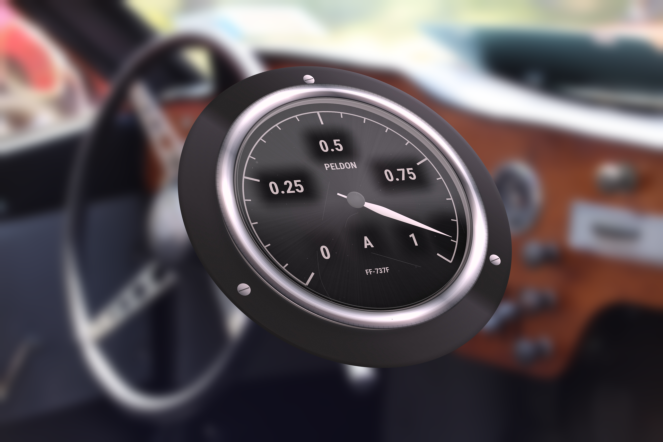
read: 0.95 A
